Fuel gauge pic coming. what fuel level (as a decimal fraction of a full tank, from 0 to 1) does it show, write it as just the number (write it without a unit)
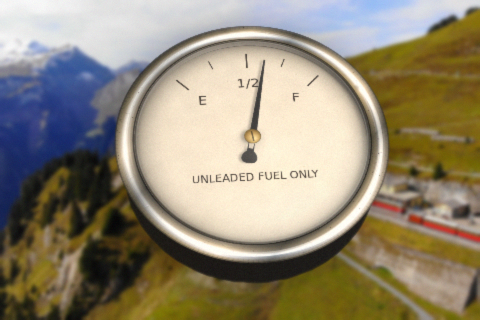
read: 0.625
